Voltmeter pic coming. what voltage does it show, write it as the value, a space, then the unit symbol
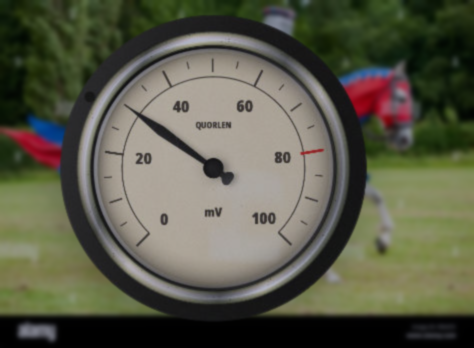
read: 30 mV
